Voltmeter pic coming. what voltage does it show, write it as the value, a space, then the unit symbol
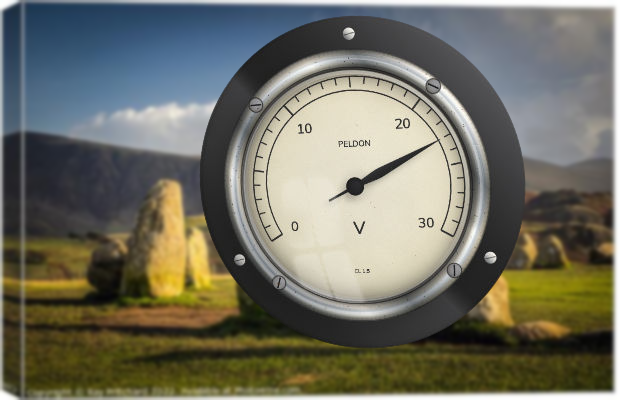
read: 23 V
